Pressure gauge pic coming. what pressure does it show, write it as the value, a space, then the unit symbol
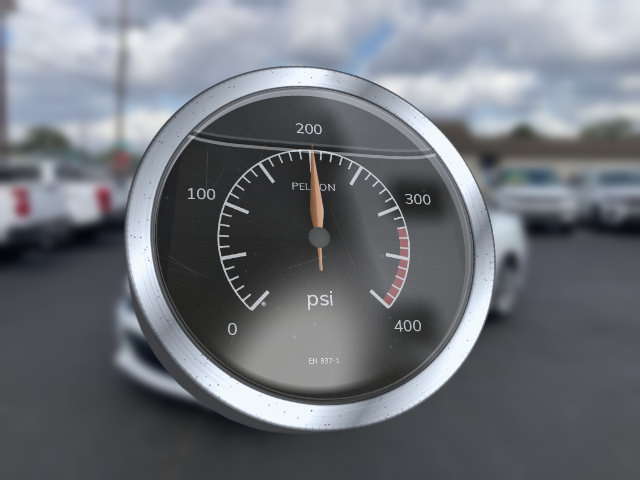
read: 200 psi
